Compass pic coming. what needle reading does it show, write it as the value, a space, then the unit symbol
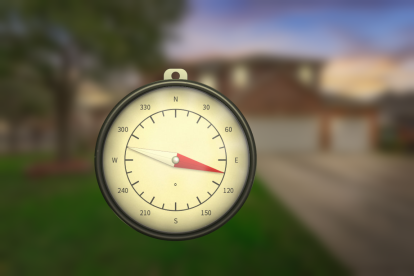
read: 105 °
